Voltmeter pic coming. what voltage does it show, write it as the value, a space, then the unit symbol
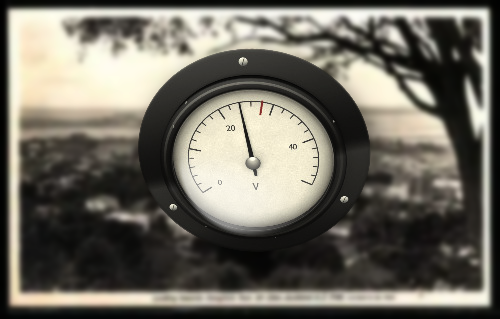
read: 24 V
